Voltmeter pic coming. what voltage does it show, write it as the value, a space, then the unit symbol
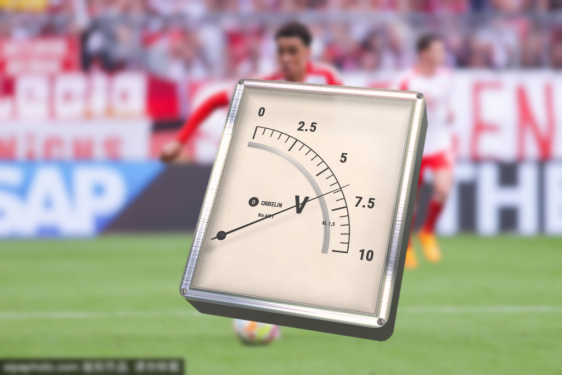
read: 6.5 V
